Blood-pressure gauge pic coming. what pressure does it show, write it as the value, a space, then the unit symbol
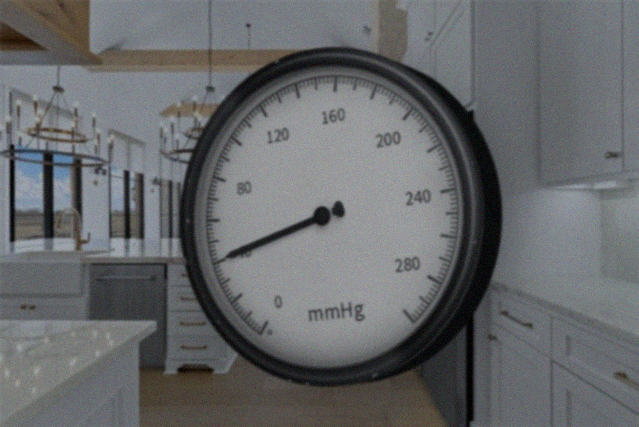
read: 40 mmHg
